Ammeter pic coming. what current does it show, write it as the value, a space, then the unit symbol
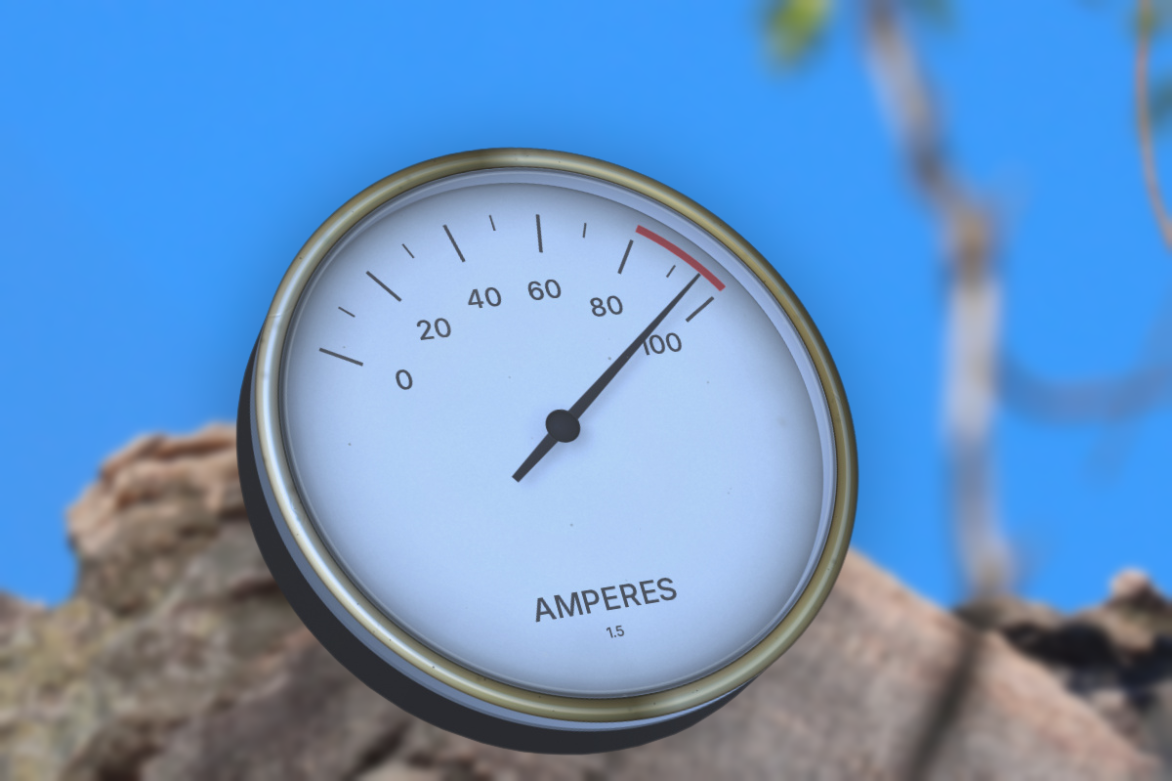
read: 95 A
